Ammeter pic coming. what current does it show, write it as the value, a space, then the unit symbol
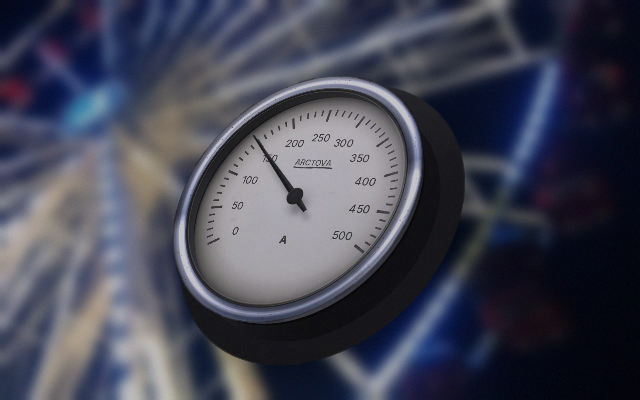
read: 150 A
